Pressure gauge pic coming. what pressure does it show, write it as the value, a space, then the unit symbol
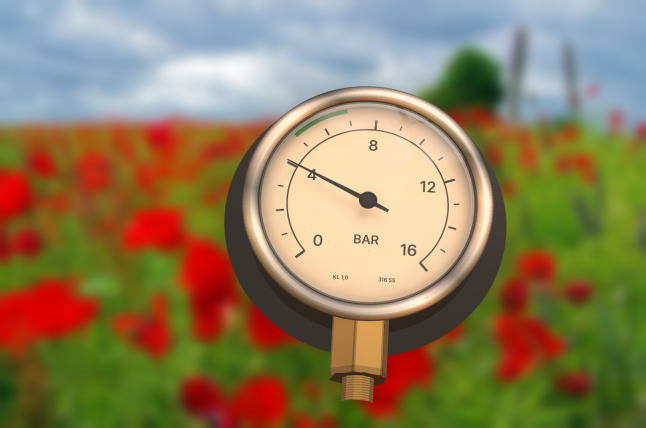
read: 4 bar
